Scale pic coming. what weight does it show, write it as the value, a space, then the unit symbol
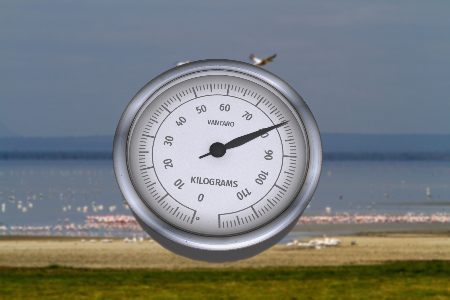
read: 80 kg
